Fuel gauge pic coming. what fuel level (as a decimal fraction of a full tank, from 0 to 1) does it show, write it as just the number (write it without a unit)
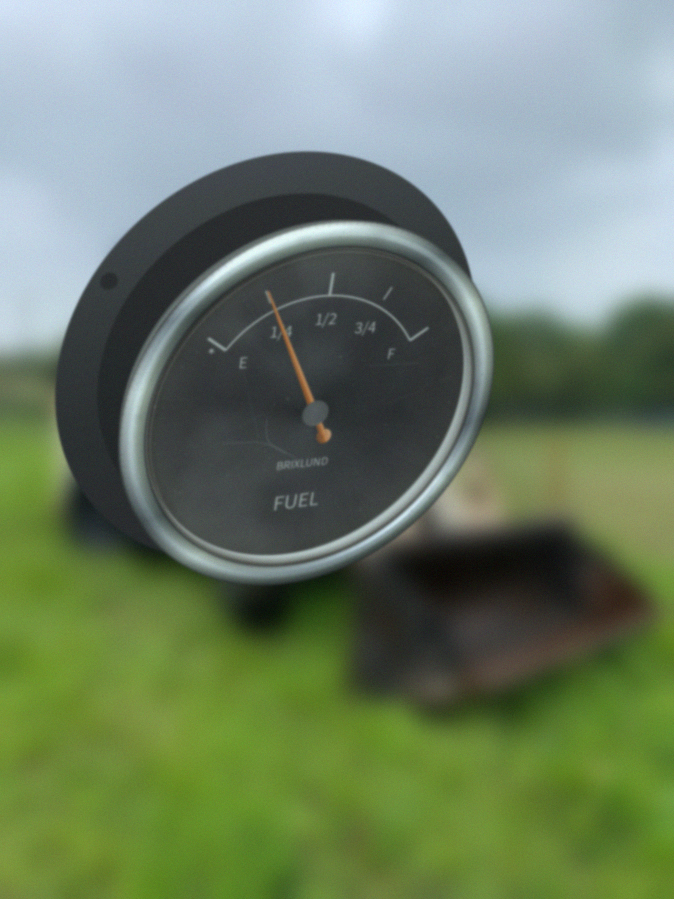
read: 0.25
